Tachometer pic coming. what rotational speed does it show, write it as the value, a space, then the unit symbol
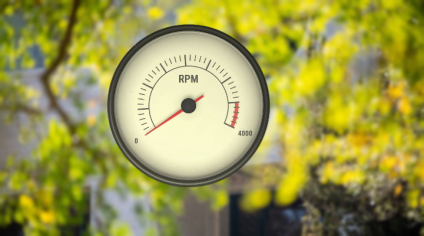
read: 0 rpm
